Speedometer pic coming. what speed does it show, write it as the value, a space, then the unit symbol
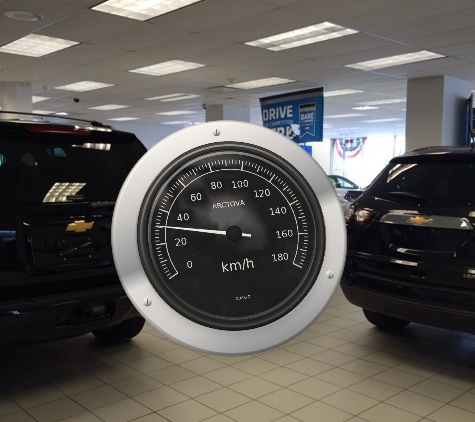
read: 30 km/h
